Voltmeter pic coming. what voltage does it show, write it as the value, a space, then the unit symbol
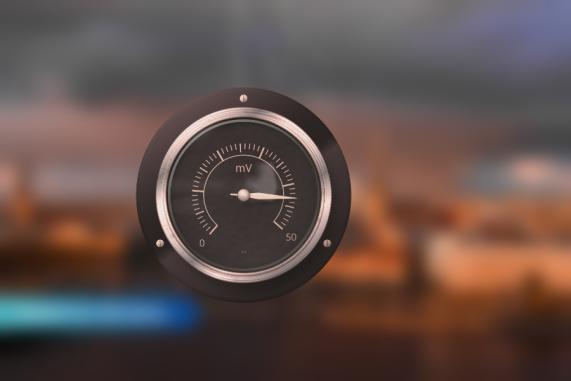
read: 43 mV
